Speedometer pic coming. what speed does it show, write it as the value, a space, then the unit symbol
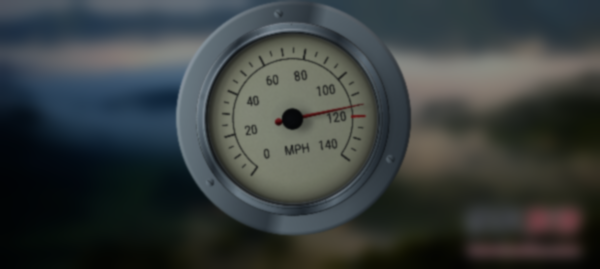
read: 115 mph
